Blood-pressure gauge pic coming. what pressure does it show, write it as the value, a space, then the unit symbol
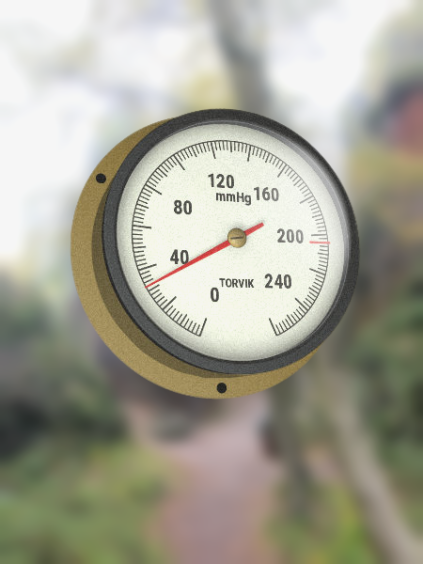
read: 32 mmHg
